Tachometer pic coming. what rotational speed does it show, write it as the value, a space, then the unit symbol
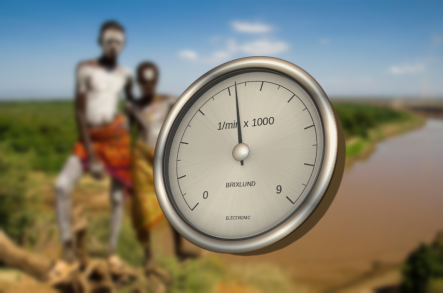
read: 4250 rpm
